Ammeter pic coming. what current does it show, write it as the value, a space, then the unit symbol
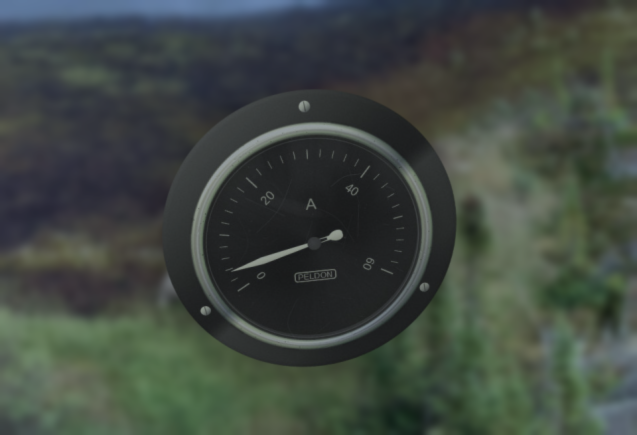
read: 4 A
